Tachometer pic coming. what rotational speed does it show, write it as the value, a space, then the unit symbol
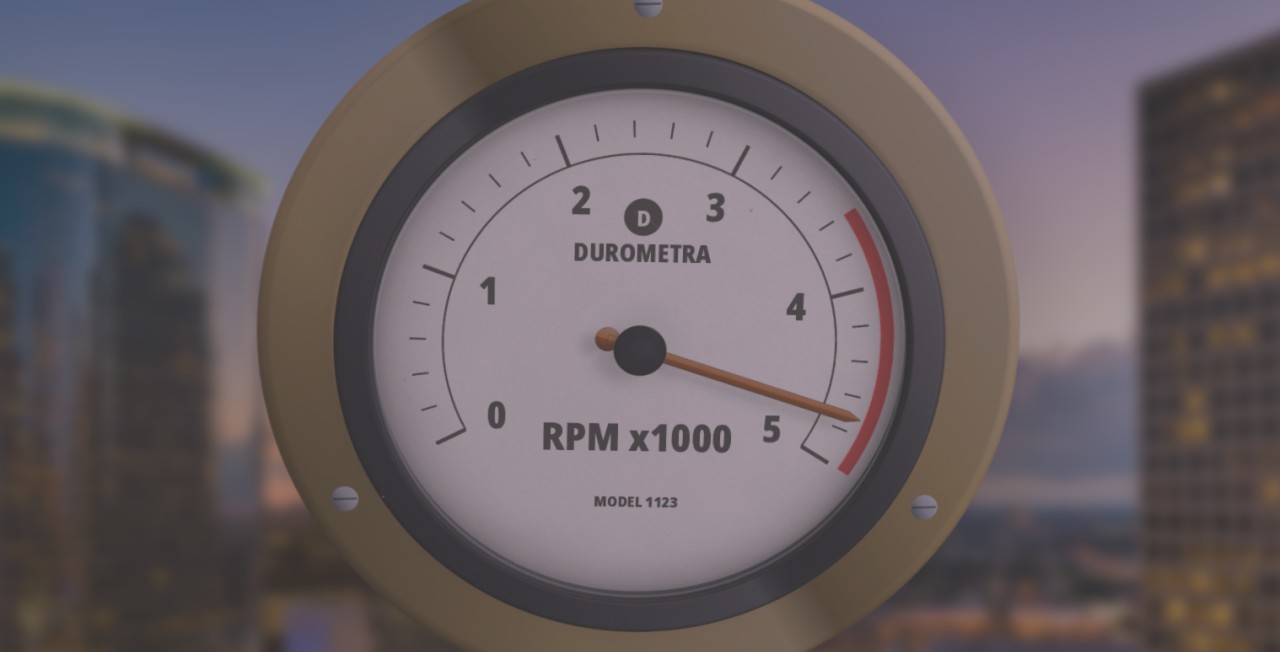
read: 4700 rpm
